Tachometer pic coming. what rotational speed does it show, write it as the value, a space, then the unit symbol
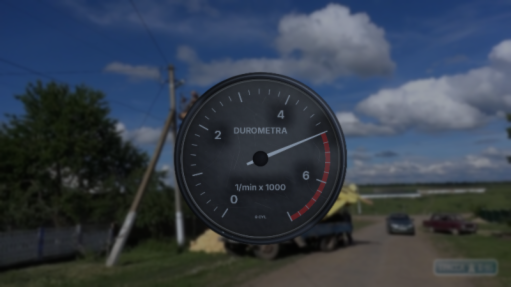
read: 5000 rpm
